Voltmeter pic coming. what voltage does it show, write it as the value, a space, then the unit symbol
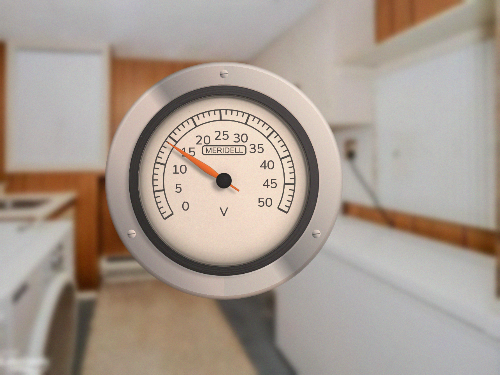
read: 14 V
